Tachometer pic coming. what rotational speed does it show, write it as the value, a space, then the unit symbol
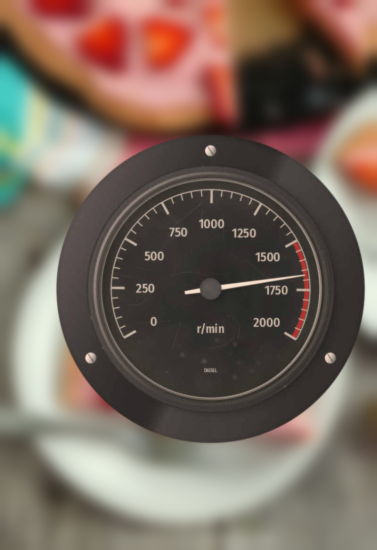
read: 1675 rpm
